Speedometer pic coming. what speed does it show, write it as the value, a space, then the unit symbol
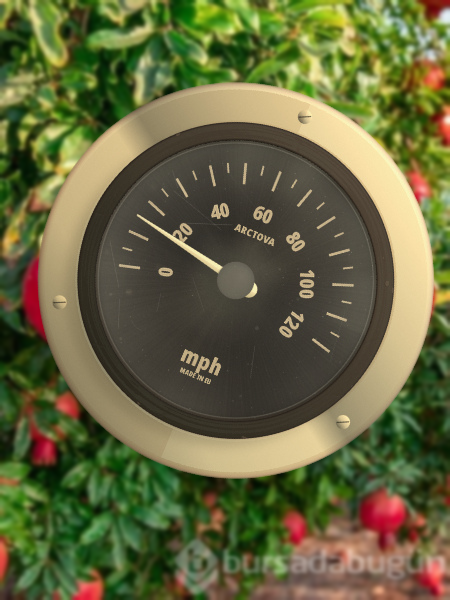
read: 15 mph
